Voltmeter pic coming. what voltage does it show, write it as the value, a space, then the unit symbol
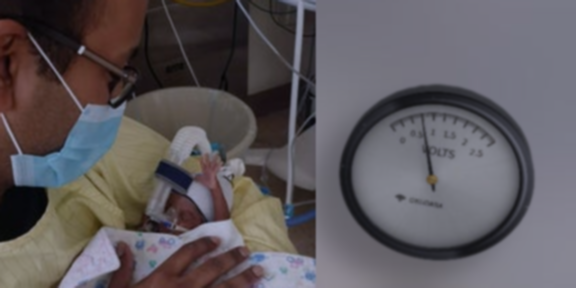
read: 0.75 V
